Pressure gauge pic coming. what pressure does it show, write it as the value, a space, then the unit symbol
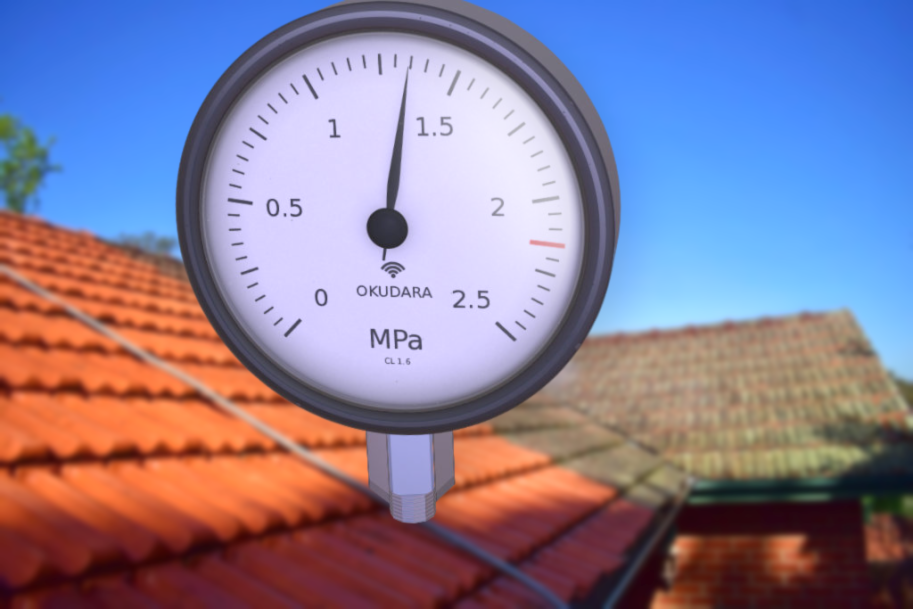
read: 1.35 MPa
